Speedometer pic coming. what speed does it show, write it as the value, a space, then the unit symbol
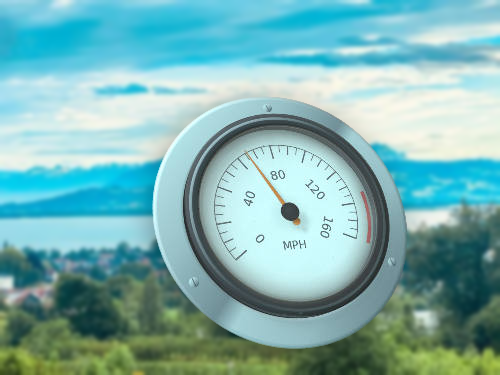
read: 65 mph
